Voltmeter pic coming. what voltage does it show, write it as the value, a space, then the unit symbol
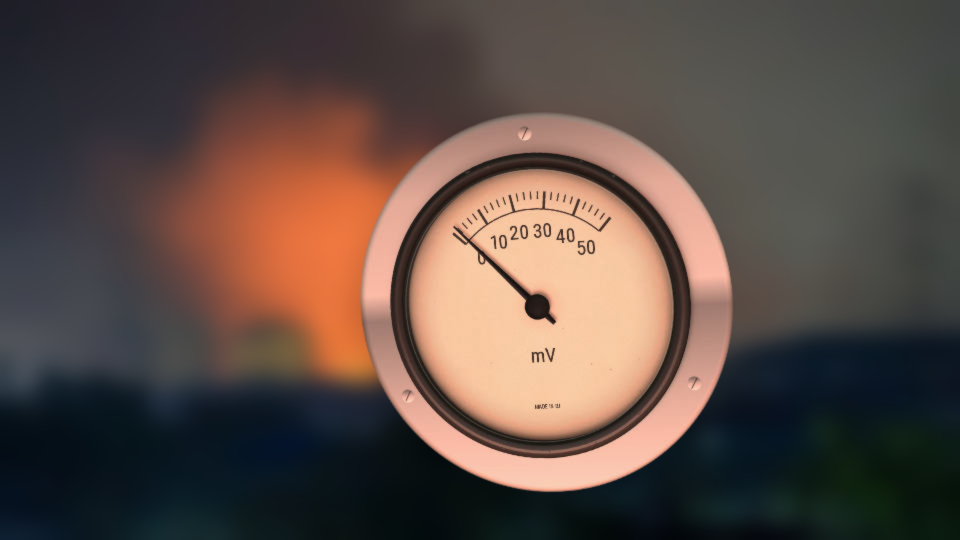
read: 2 mV
